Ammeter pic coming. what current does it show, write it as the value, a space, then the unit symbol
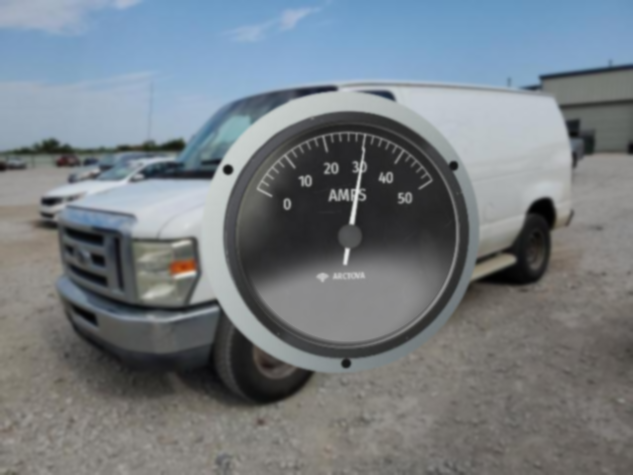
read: 30 A
